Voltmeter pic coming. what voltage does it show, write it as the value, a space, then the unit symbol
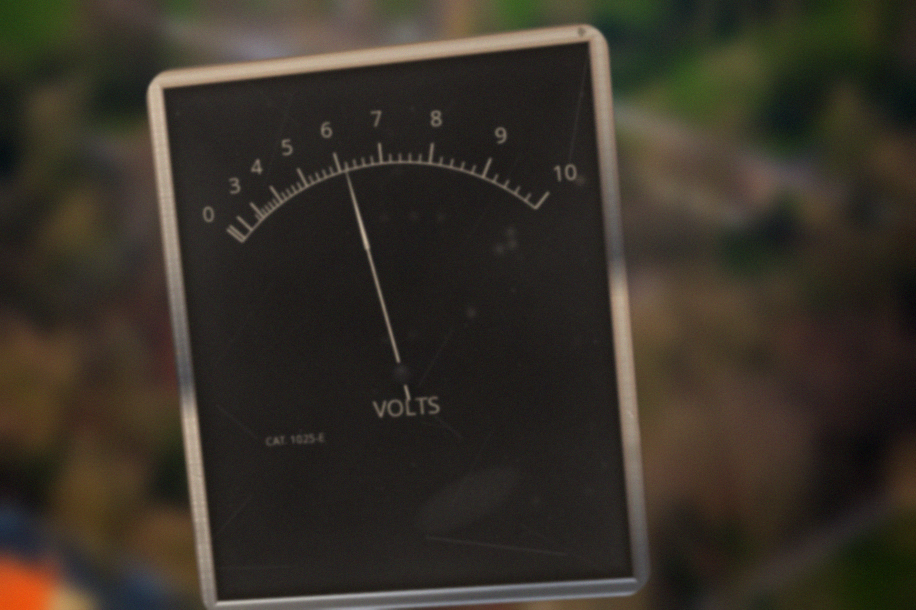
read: 6.2 V
